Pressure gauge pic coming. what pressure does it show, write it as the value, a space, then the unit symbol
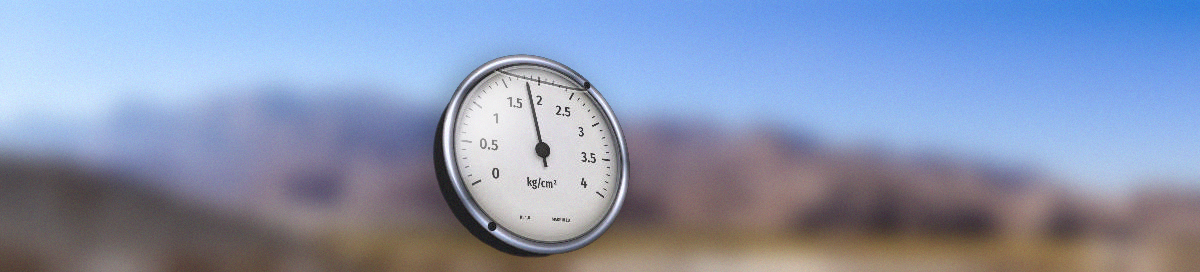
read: 1.8 kg/cm²
